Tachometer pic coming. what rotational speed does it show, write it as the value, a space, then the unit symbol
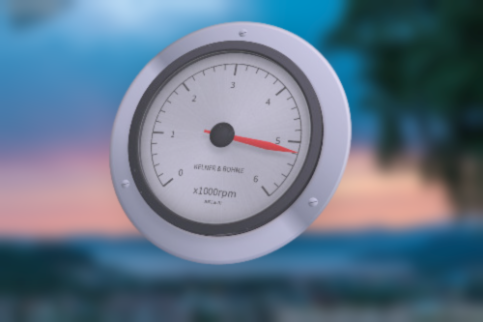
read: 5200 rpm
